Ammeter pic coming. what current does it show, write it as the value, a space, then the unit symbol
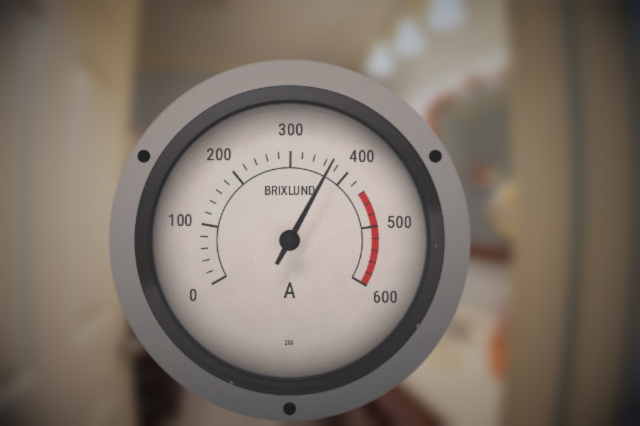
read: 370 A
